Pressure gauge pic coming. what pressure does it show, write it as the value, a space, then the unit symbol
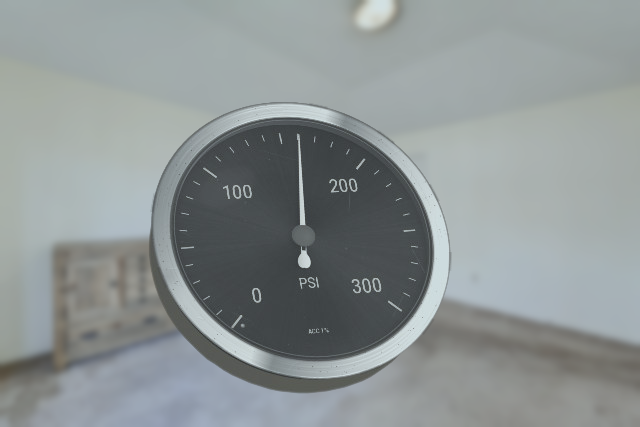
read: 160 psi
